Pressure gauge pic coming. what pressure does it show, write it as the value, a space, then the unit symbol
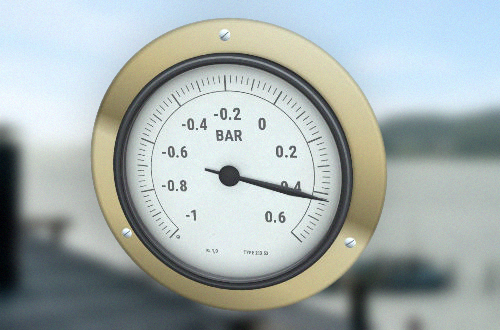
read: 0.42 bar
